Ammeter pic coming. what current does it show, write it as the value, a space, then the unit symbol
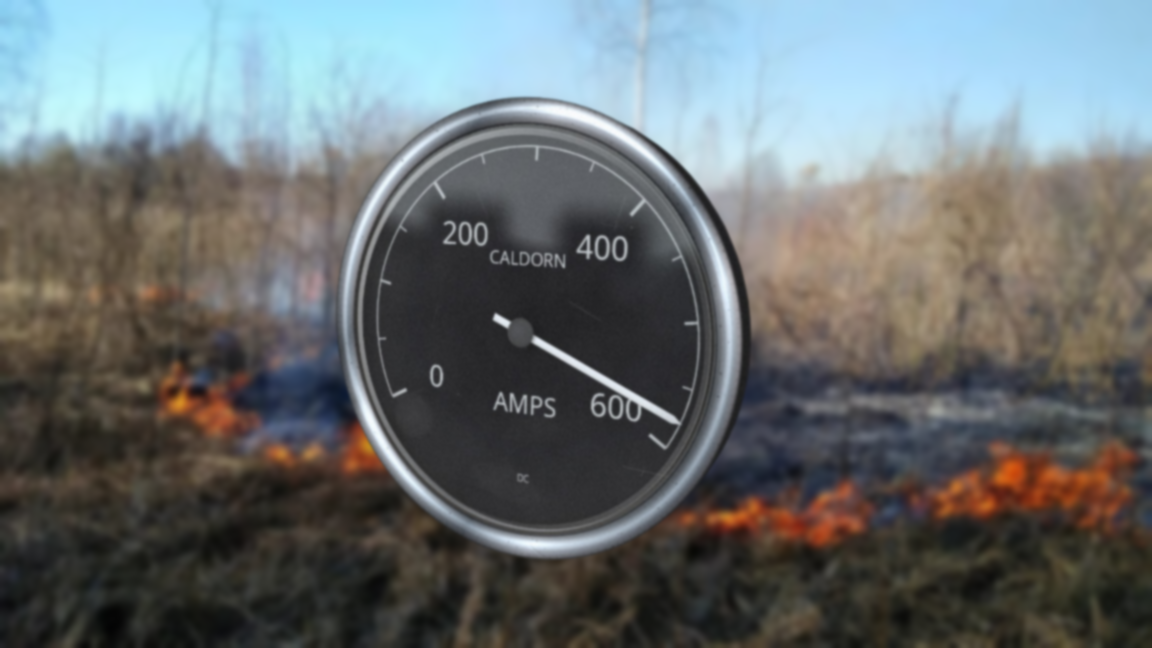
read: 575 A
